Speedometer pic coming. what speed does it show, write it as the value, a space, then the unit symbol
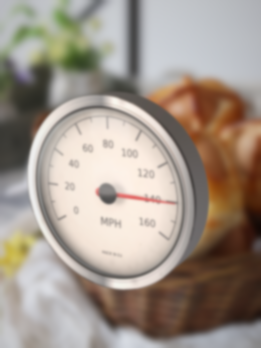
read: 140 mph
